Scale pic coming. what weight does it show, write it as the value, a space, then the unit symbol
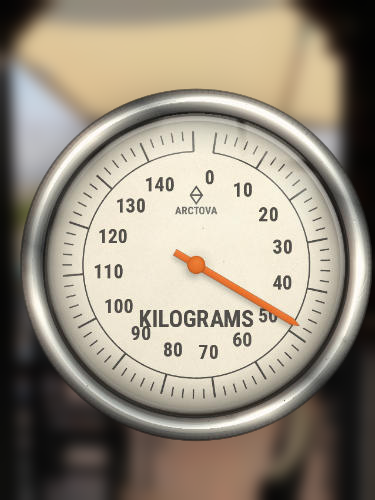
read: 48 kg
